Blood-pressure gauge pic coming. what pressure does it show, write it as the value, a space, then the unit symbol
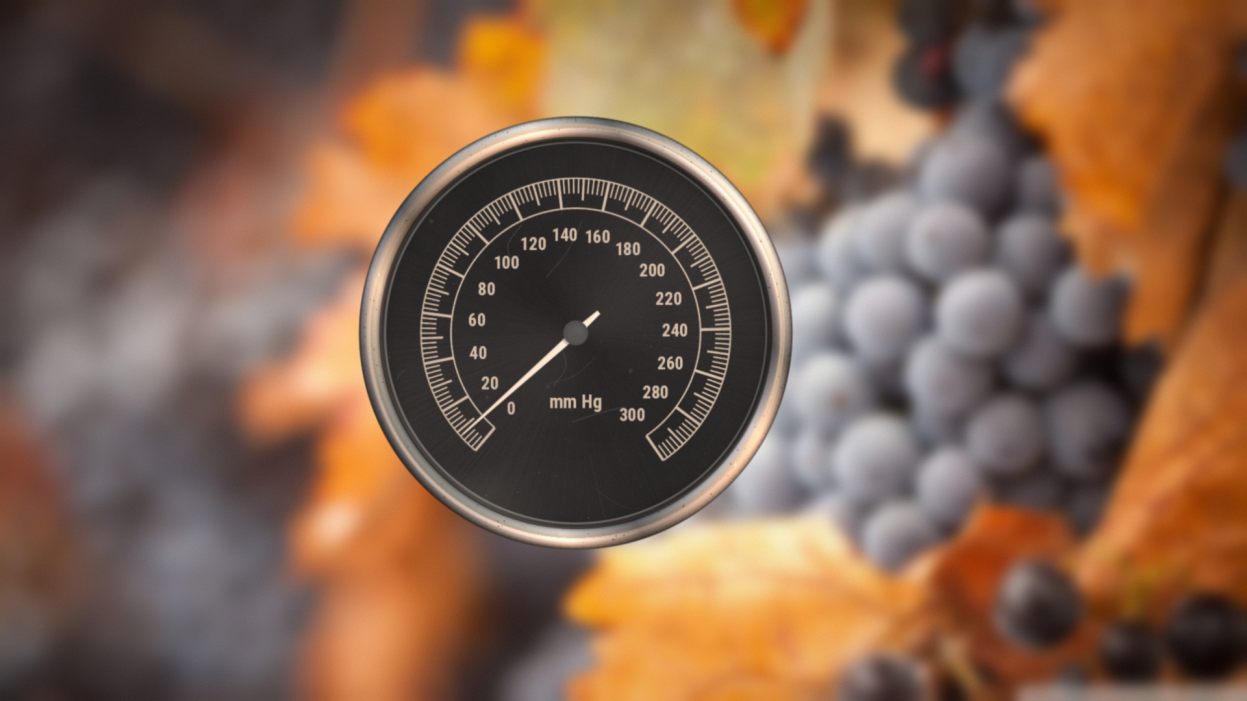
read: 8 mmHg
